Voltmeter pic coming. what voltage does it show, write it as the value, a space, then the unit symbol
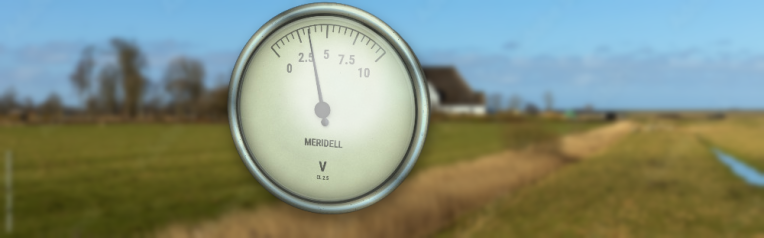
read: 3.5 V
